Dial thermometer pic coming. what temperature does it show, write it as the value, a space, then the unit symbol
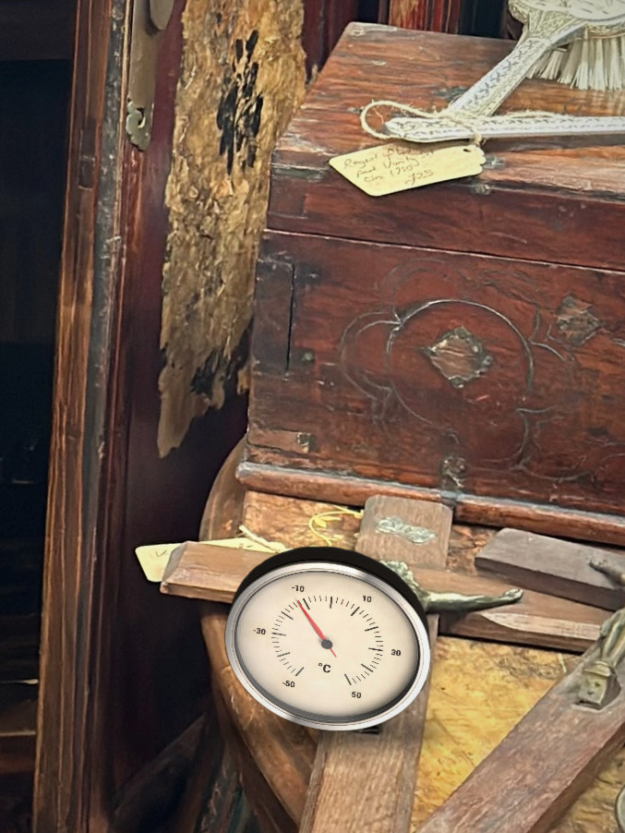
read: -12 °C
